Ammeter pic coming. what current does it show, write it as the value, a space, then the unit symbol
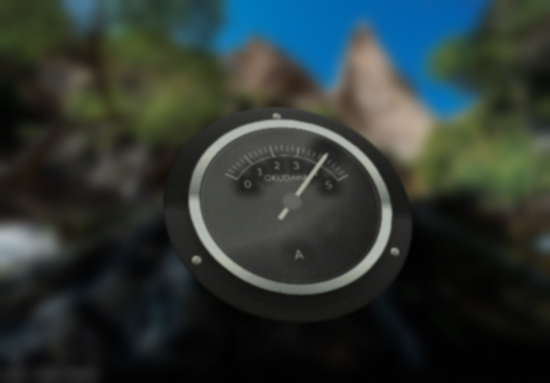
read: 4 A
